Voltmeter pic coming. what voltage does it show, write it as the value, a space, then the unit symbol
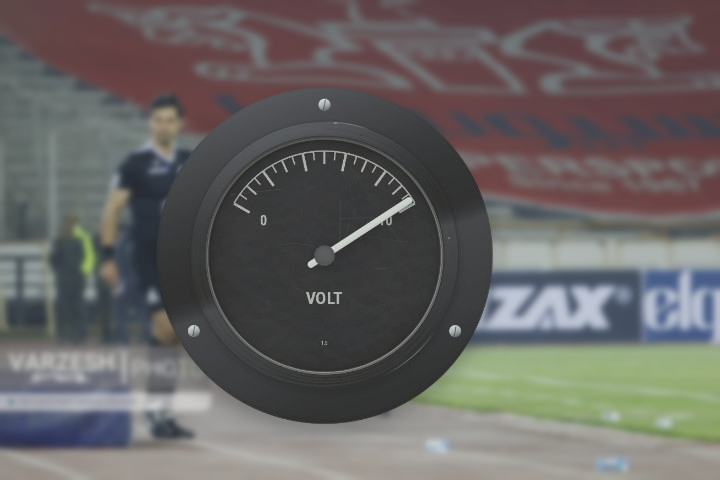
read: 9.75 V
